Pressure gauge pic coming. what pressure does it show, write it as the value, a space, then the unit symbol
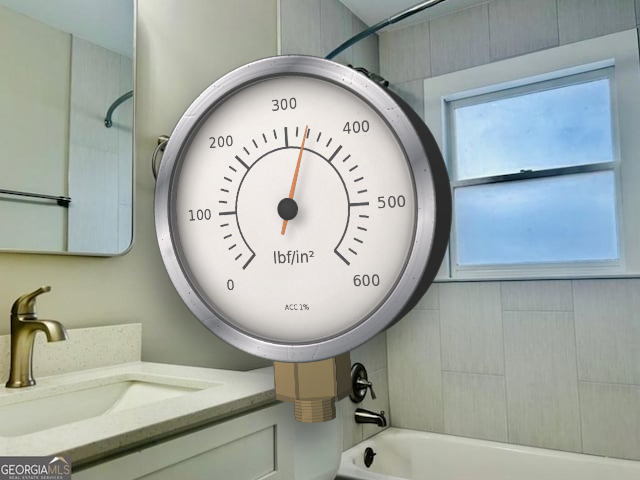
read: 340 psi
